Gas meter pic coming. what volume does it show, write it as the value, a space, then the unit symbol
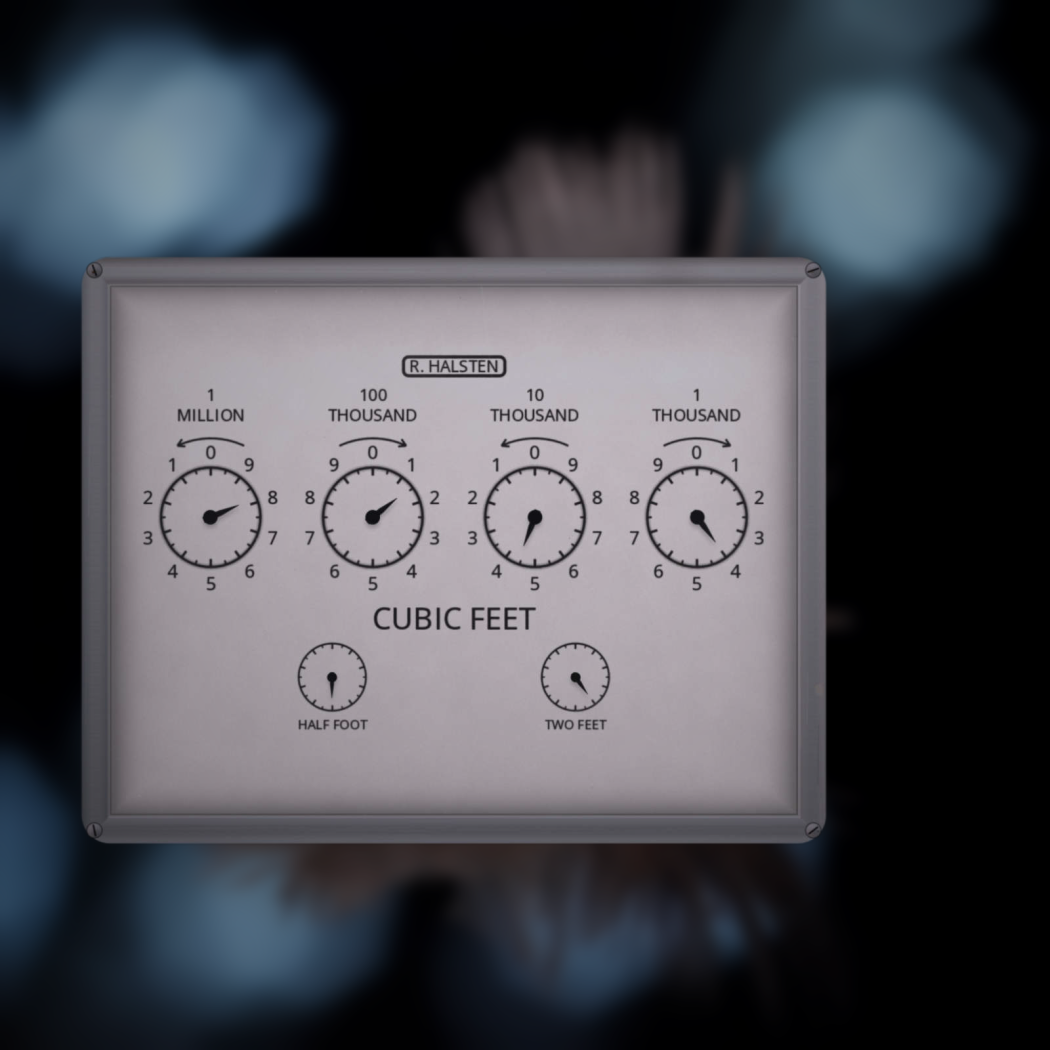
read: 814400 ft³
